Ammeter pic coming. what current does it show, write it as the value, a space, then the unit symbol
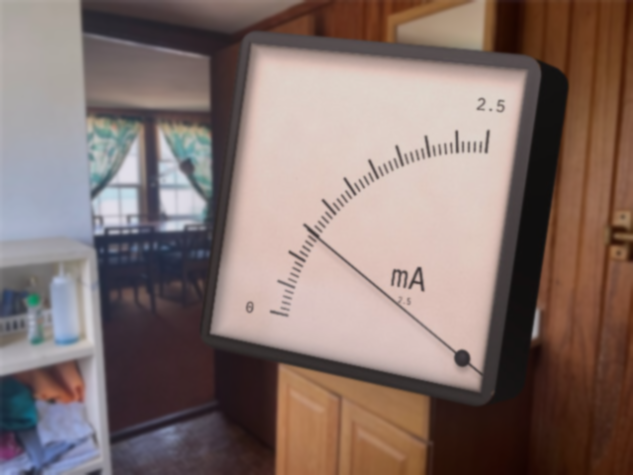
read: 0.75 mA
